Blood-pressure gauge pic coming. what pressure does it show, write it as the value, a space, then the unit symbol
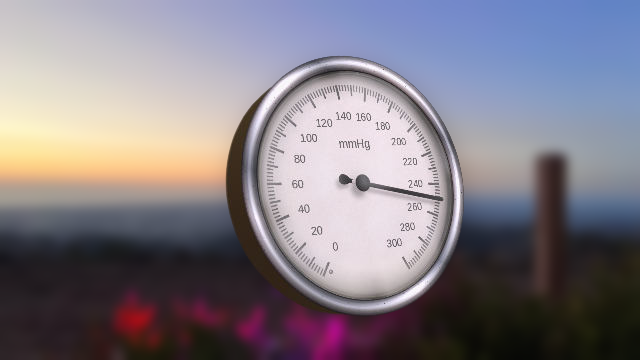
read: 250 mmHg
